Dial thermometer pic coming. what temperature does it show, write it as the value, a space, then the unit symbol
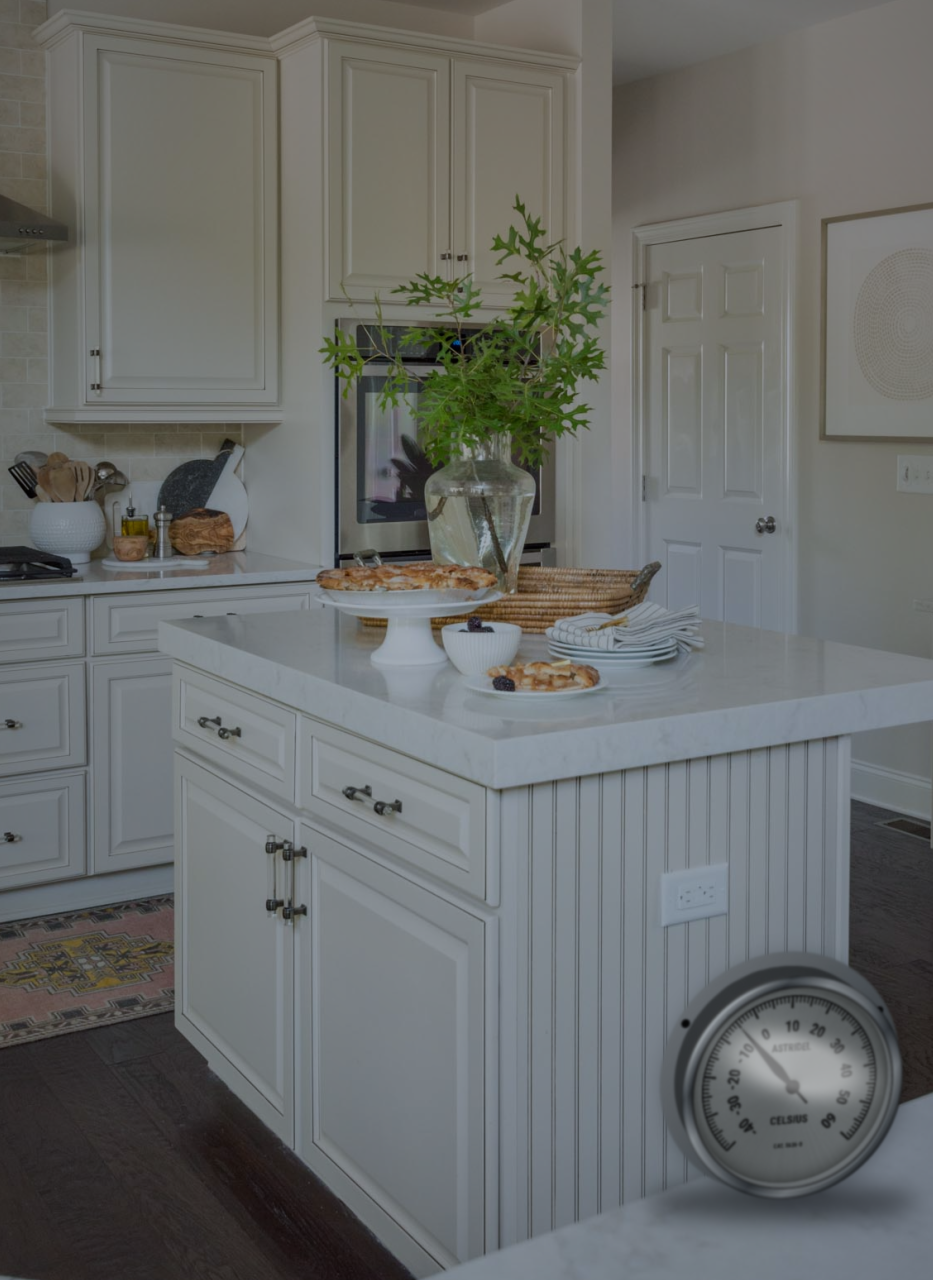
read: -5 °C
